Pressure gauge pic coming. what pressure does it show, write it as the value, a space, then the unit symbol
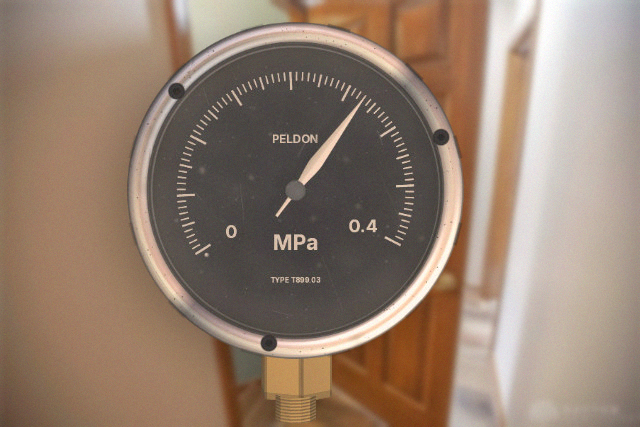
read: 0.265 MPa
